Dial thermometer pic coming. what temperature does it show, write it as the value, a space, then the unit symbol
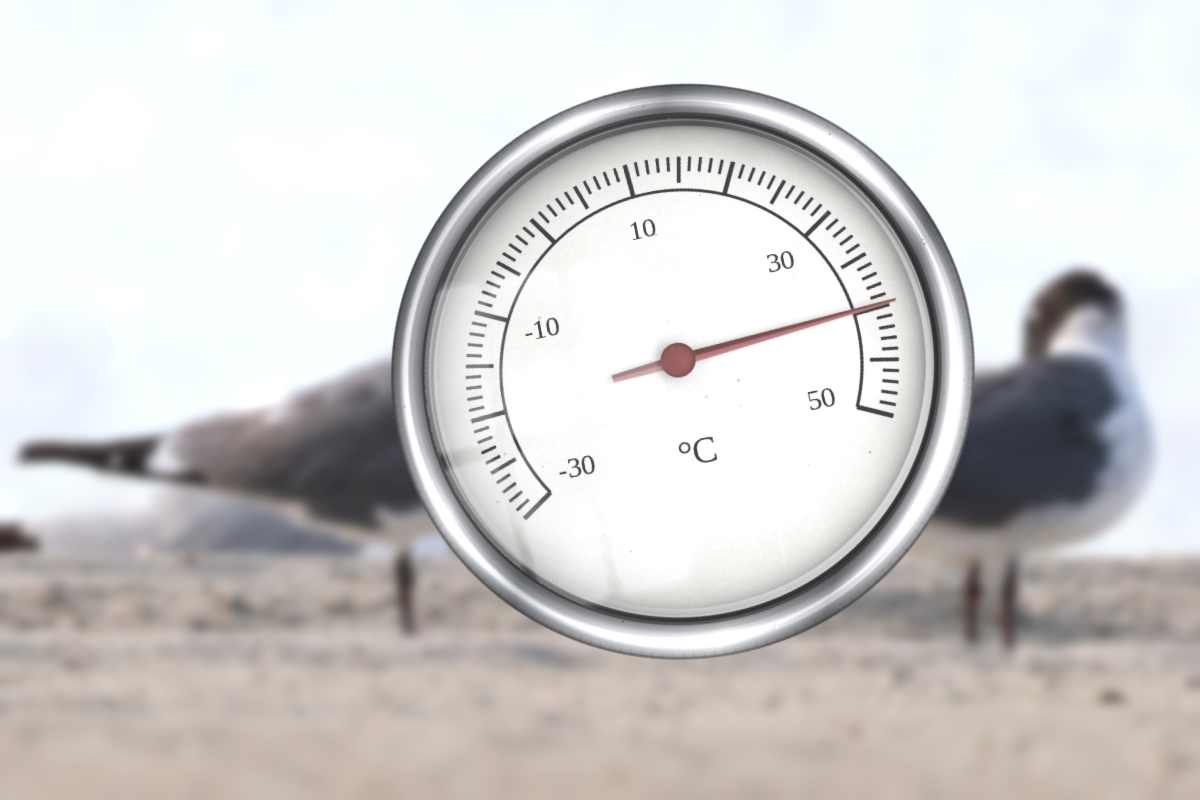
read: 40 °C
